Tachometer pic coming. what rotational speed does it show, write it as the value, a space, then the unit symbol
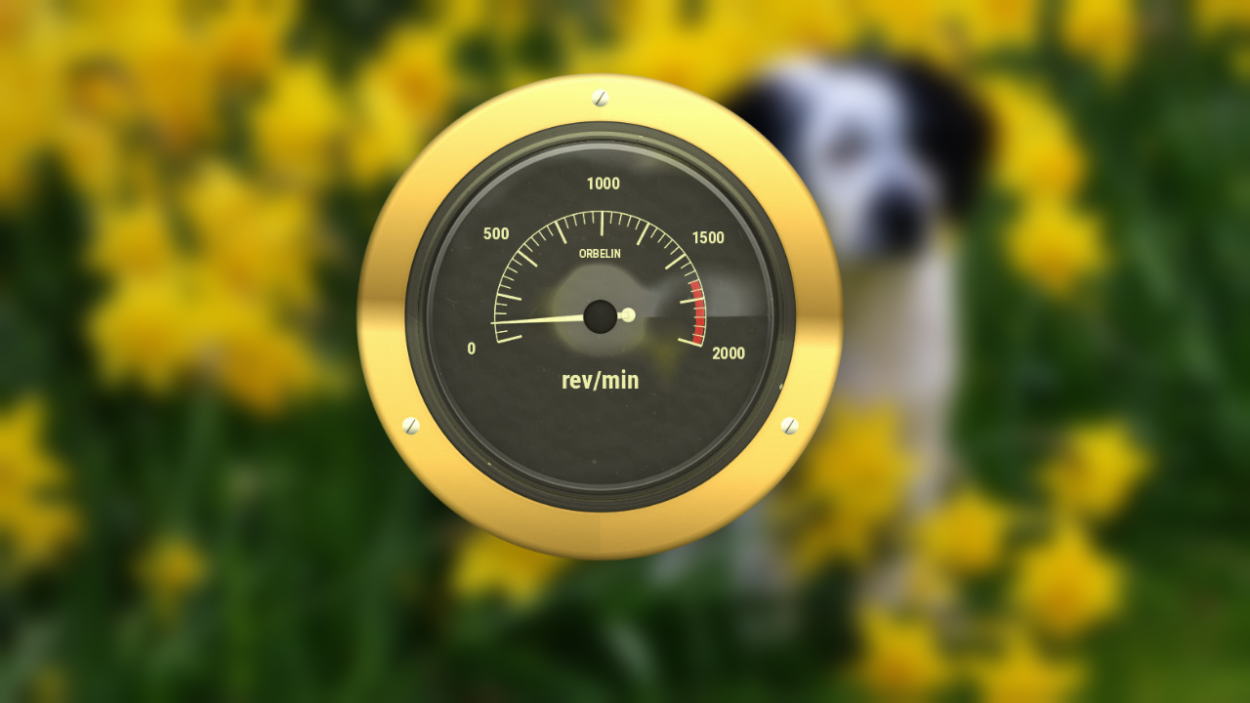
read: 100 rpm
